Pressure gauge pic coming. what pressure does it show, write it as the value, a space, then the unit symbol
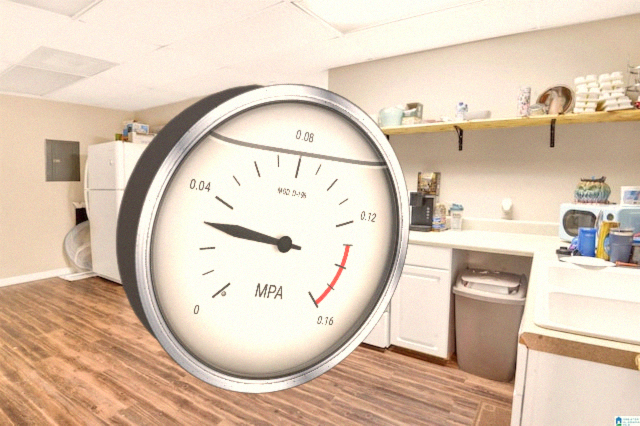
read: 0.03 MPa
